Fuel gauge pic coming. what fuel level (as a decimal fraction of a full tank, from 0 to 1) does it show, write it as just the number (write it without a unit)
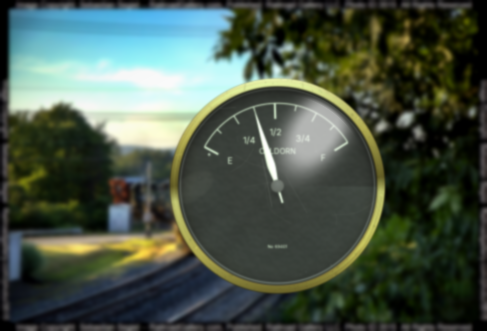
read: 0.375
